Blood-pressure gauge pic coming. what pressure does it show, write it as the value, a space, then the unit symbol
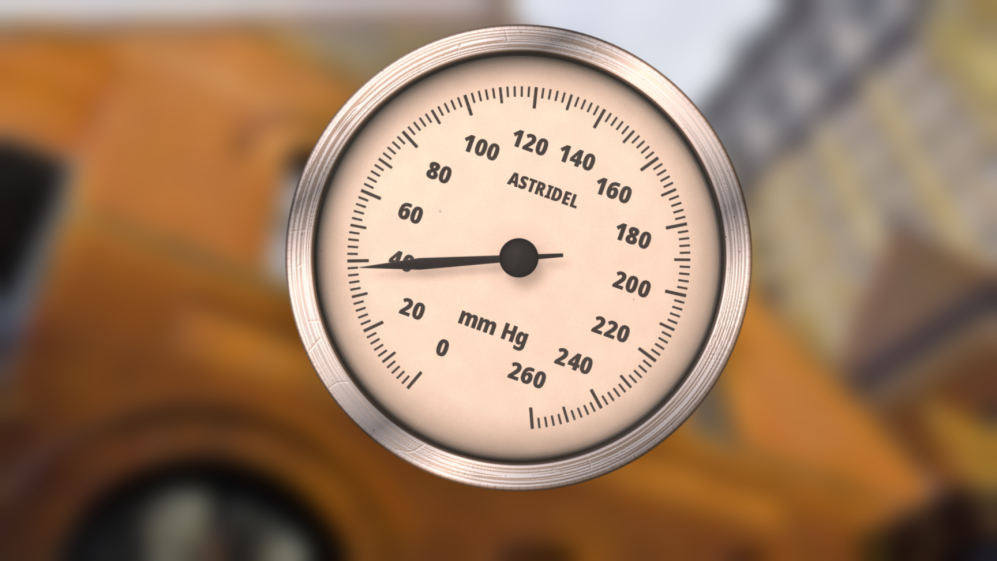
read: 38 mmHg
